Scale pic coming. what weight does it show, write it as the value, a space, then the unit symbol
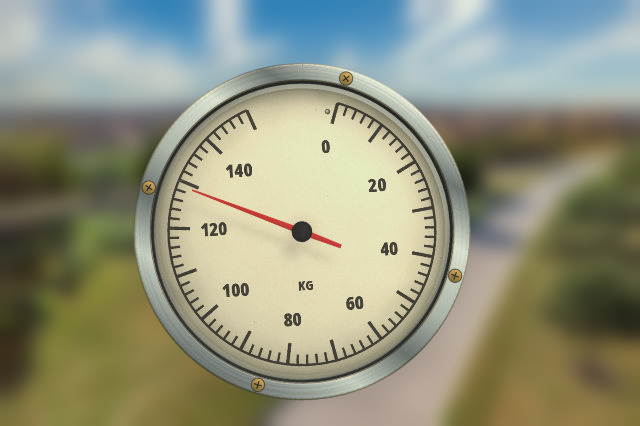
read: 129 kg
